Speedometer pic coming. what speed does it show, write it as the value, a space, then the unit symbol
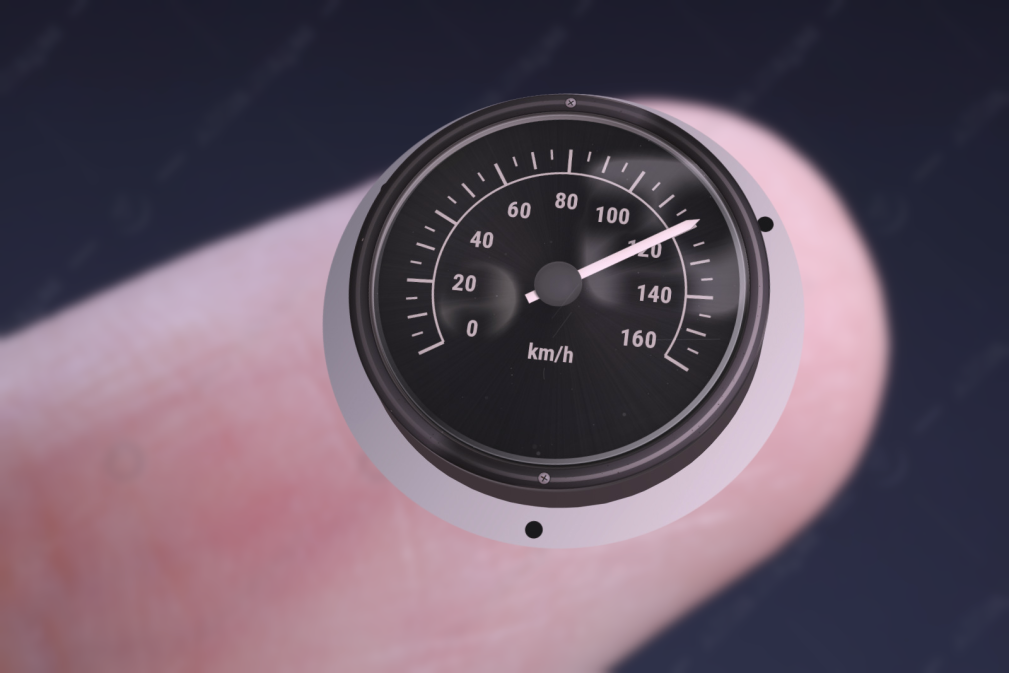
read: 120 km/h
